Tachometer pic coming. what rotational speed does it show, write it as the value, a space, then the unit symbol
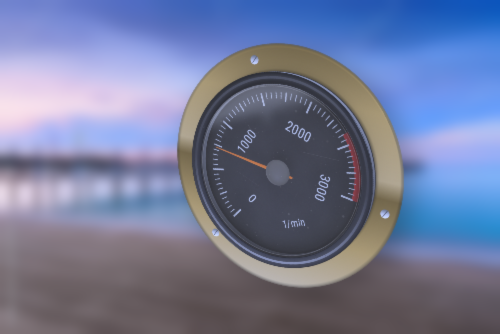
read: 750 rpm
